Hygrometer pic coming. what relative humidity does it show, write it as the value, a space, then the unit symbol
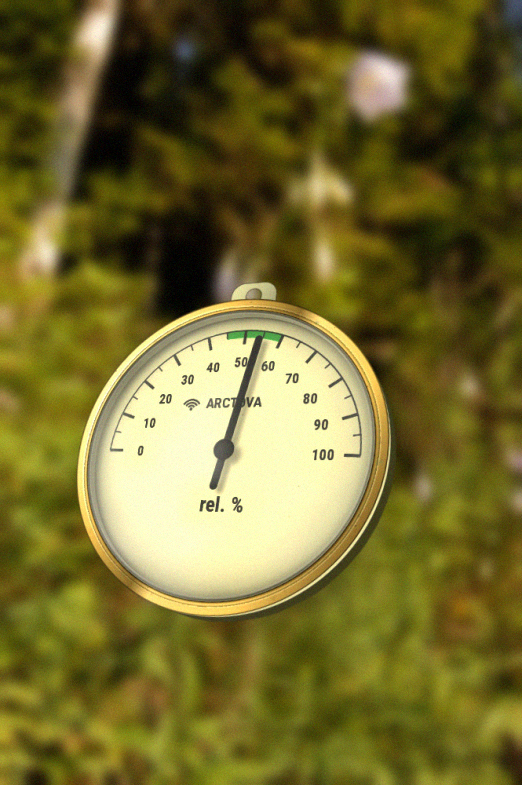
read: 55 %
